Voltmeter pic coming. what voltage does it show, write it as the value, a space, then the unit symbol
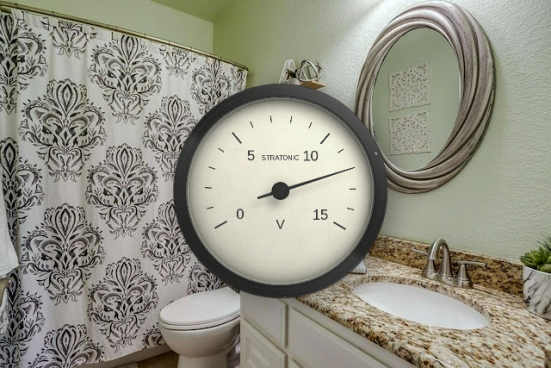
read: 12 V
